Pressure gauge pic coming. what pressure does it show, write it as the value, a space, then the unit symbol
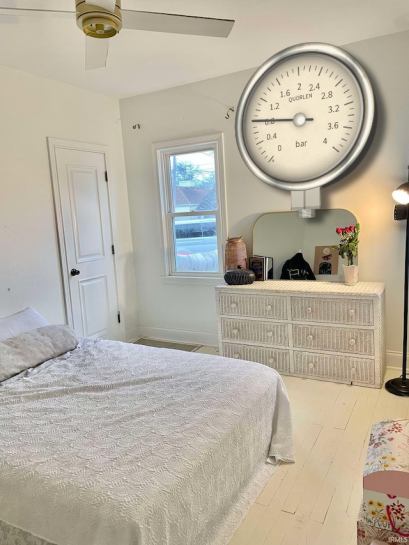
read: 0.8 bar
